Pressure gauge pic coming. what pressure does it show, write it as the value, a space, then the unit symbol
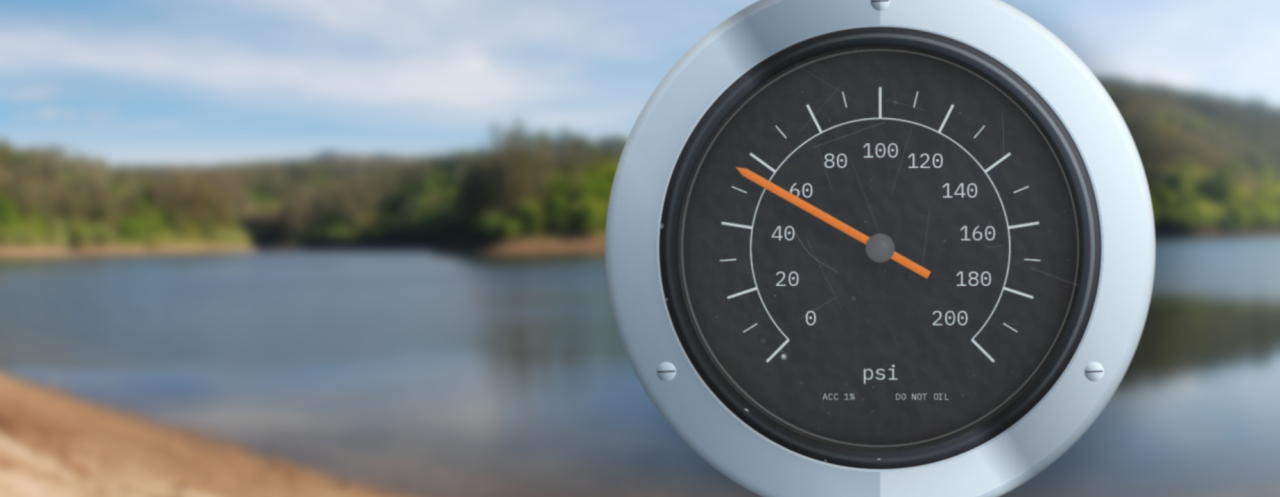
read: 55 psi
